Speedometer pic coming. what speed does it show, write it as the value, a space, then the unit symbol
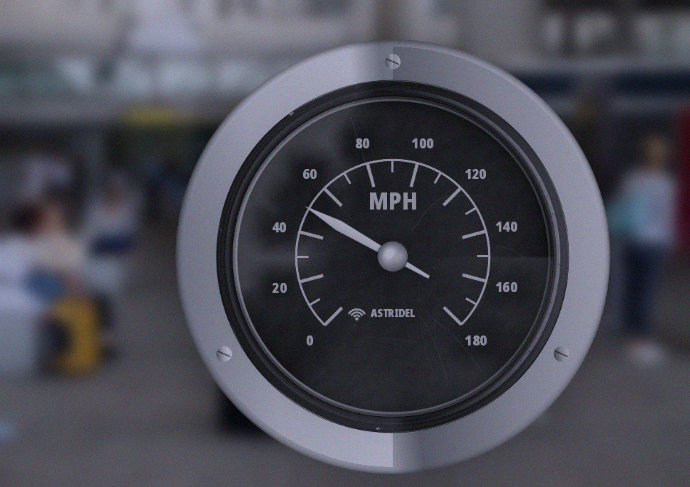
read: 50 mph
